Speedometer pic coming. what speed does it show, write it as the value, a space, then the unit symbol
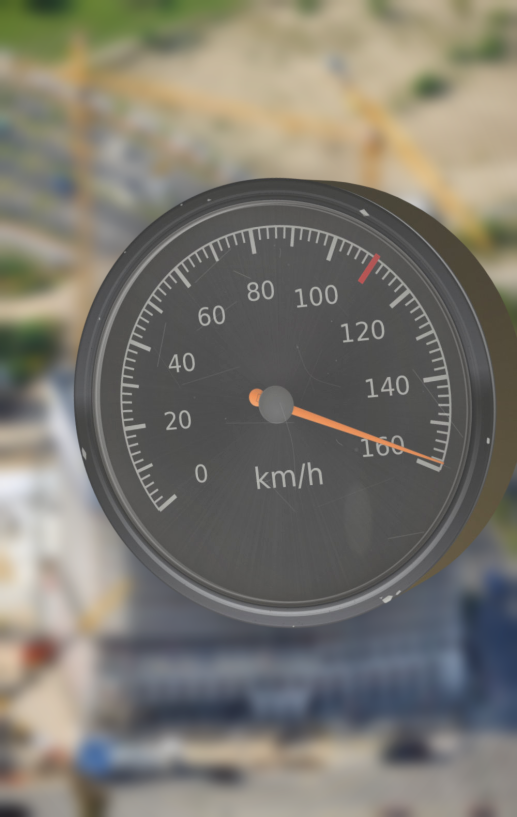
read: 158 km/h
